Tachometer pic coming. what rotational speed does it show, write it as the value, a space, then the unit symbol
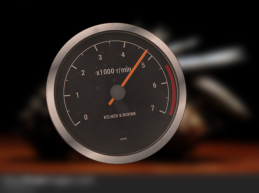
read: 4750 rpm
